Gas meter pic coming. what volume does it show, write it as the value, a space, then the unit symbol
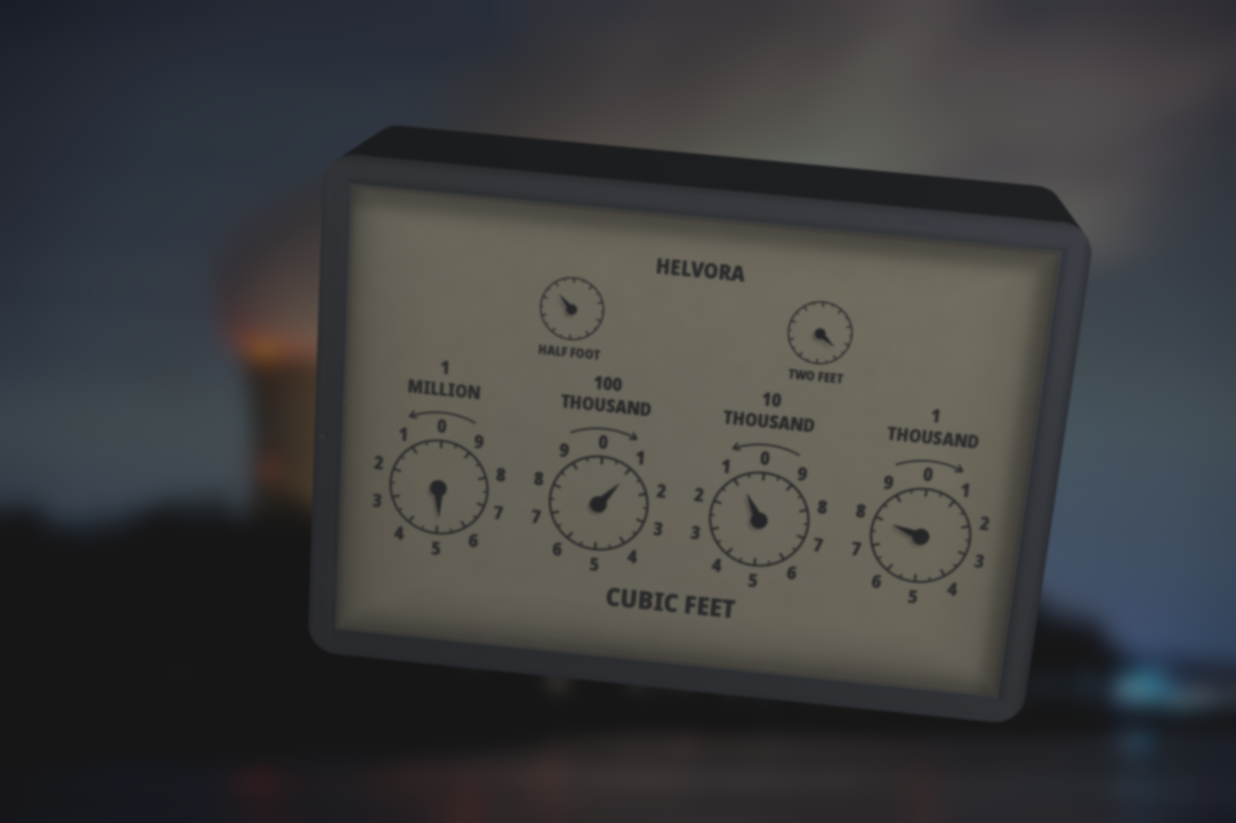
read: 510800 ft³
